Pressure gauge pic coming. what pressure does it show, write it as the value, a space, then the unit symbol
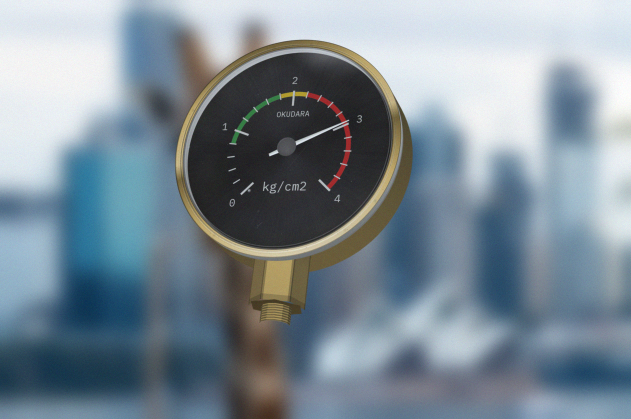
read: 3 kg/cm²
